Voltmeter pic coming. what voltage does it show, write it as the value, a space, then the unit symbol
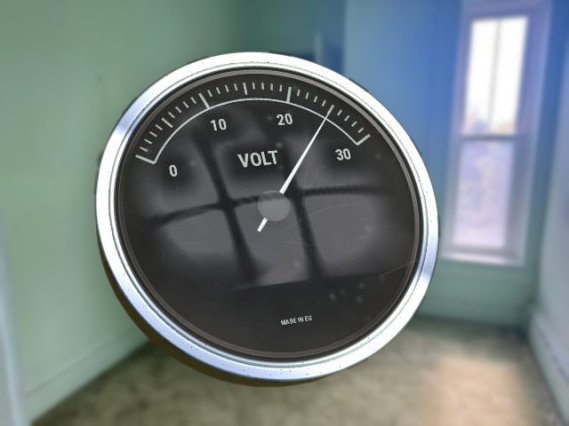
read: 25 V
